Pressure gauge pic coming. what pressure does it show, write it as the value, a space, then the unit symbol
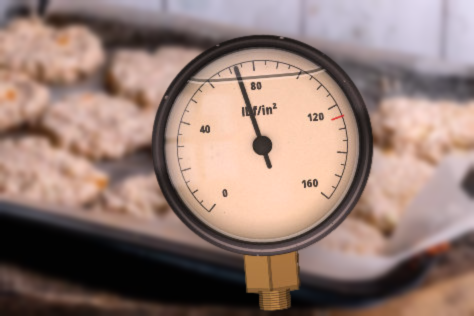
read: 72.5 psi
